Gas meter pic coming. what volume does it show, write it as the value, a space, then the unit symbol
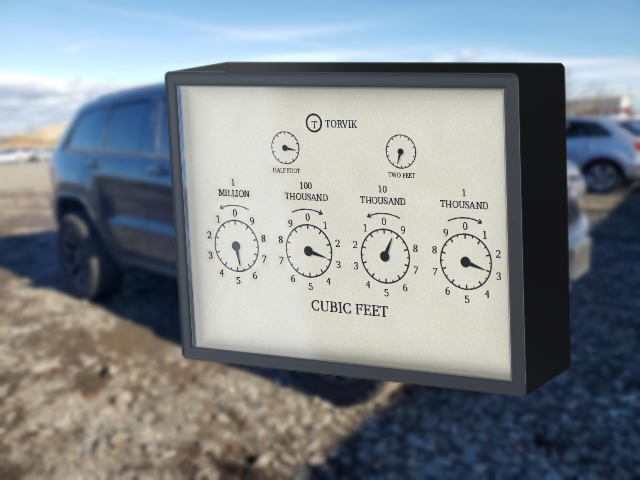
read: 529300 ft³
